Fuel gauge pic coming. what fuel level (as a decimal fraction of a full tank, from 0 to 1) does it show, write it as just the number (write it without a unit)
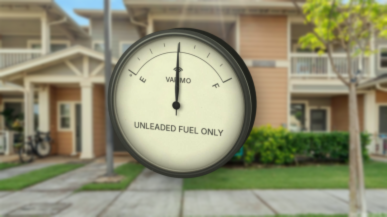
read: 0.5
